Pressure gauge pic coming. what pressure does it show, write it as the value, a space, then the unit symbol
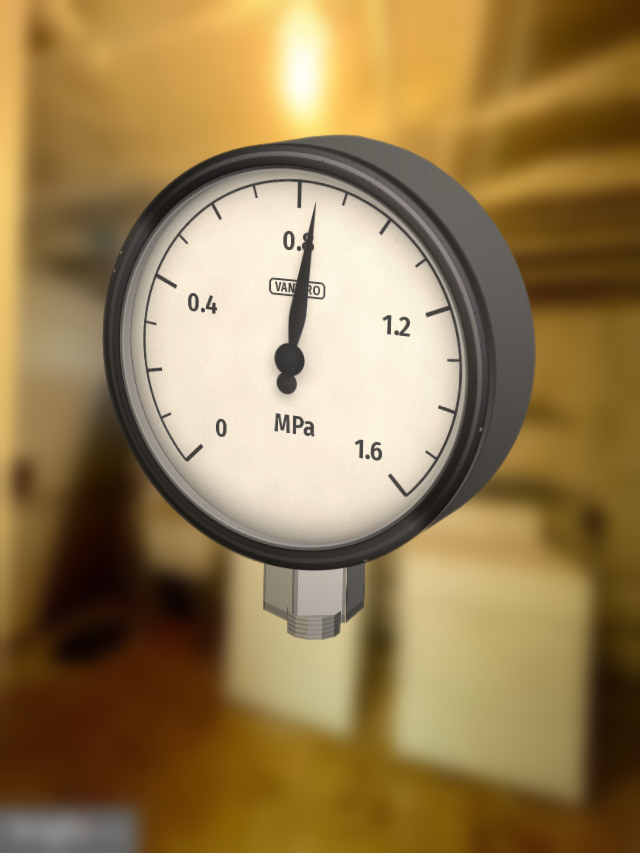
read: 0.85 MPa
